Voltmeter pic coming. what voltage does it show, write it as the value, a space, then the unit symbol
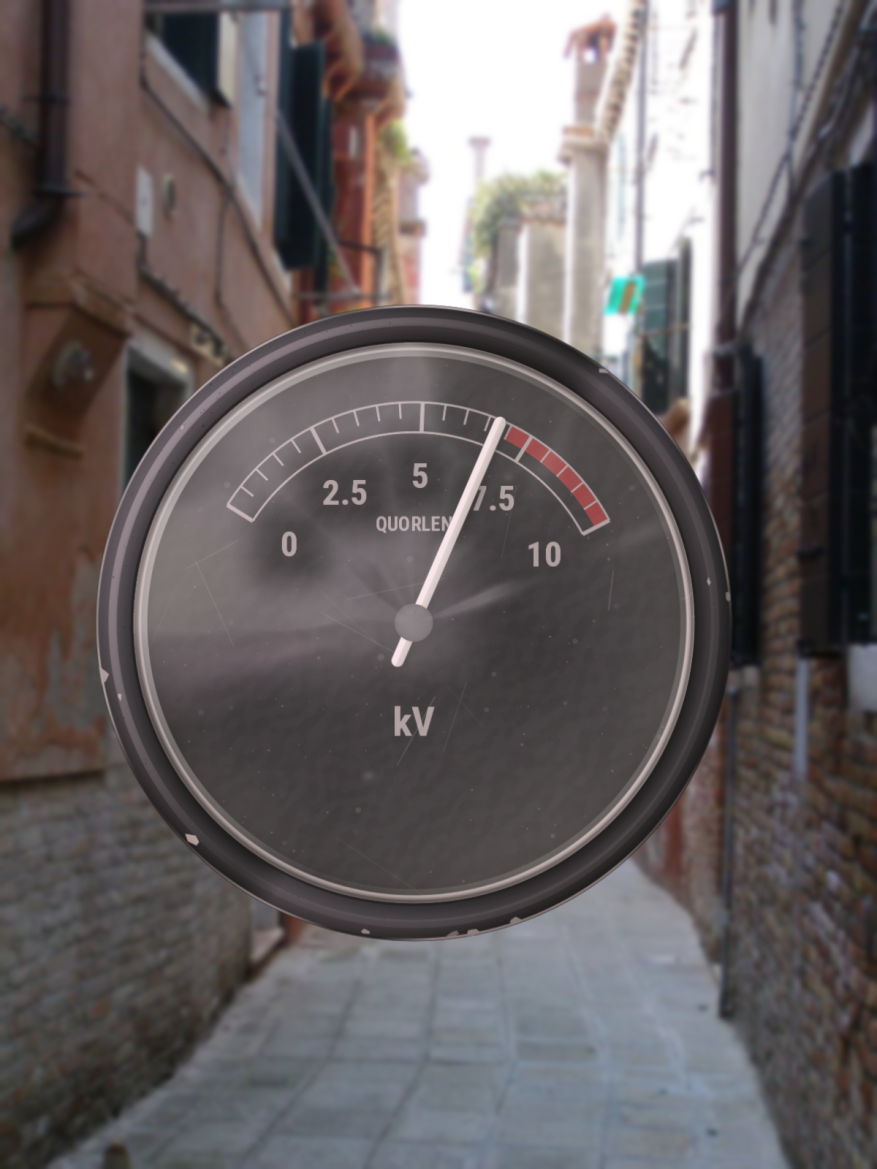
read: 6.75 kV
